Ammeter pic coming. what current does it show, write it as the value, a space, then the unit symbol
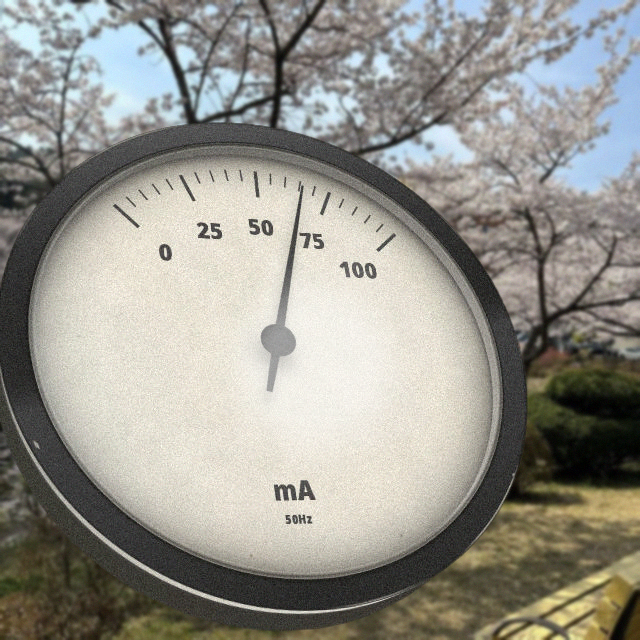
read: 65 mA
